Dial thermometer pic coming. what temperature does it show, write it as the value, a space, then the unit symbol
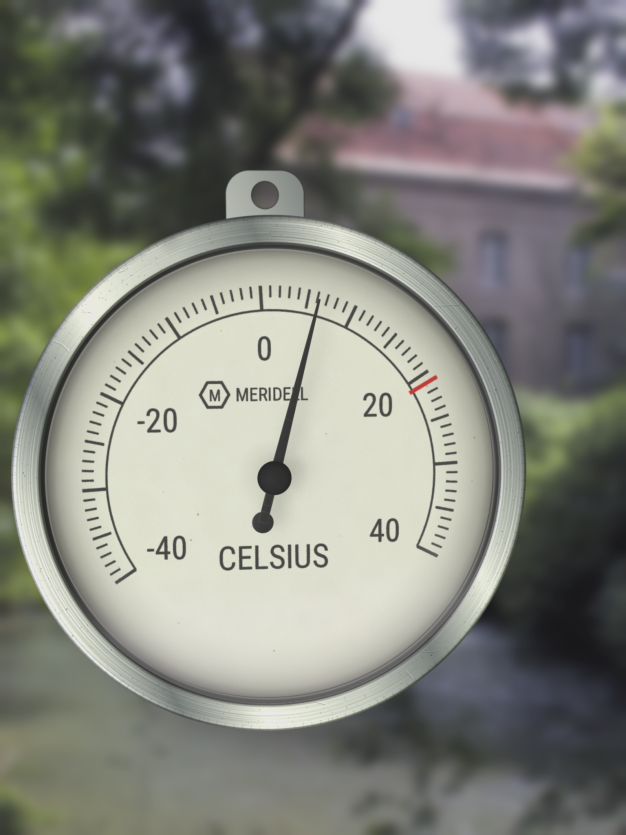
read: 6 °C
